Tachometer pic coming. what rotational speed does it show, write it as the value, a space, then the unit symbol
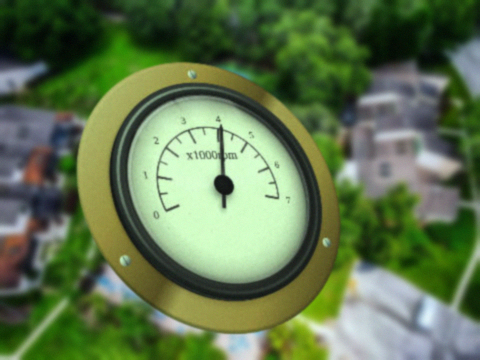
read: 4000 rpm
